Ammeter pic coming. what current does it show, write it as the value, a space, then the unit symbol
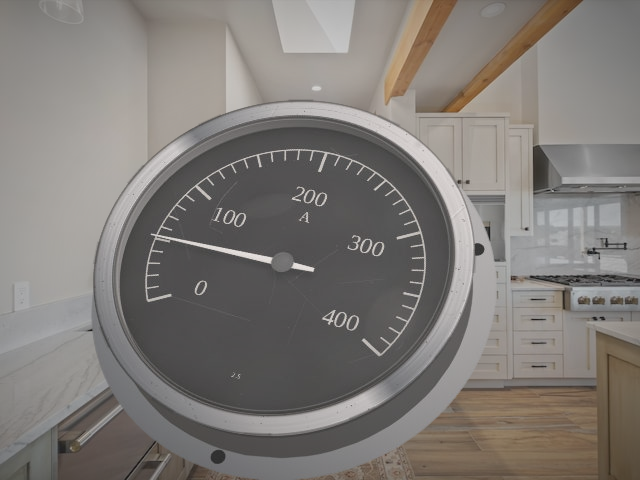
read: 50 A
